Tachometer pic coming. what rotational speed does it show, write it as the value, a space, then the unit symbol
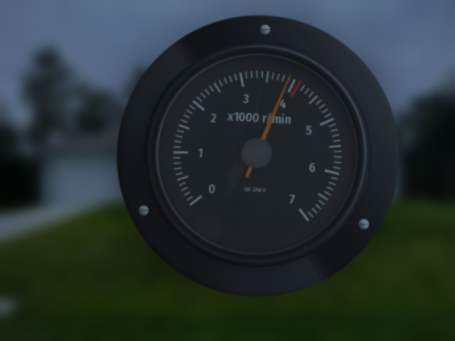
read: 3900 rpm
